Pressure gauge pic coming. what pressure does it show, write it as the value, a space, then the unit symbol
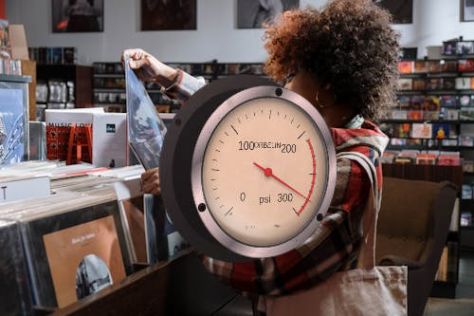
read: 280 psi
